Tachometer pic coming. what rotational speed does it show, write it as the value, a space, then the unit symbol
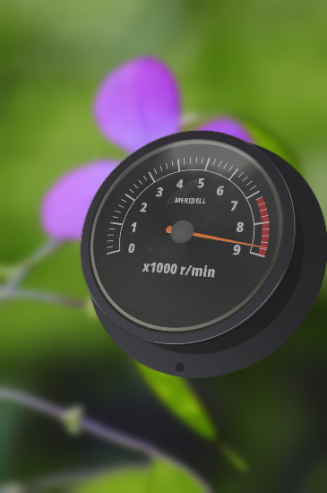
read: 8800 rpm
